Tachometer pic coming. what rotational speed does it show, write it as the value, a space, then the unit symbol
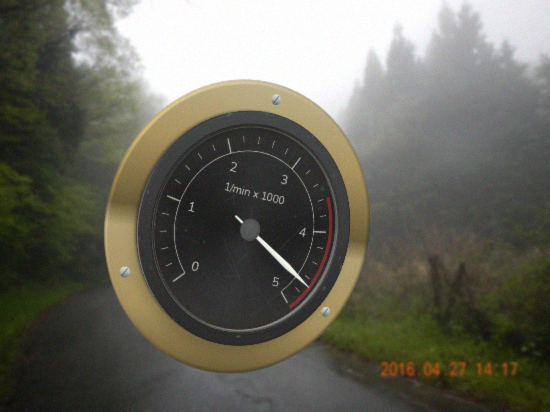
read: 4700 rpm
